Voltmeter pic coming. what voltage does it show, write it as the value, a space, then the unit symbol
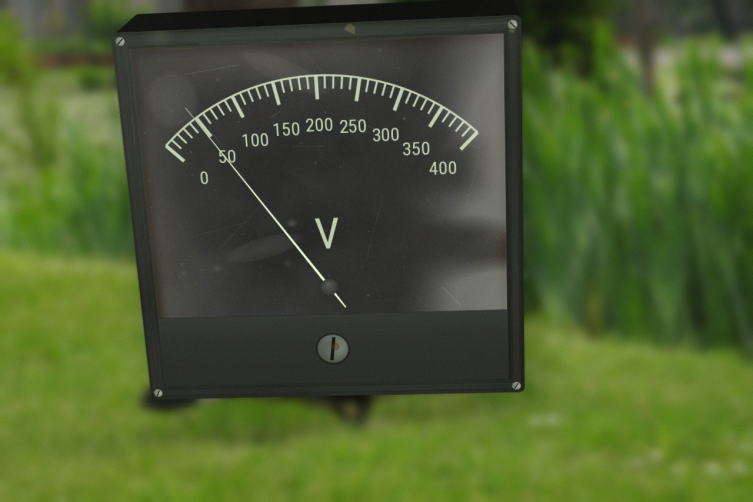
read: 50 V
